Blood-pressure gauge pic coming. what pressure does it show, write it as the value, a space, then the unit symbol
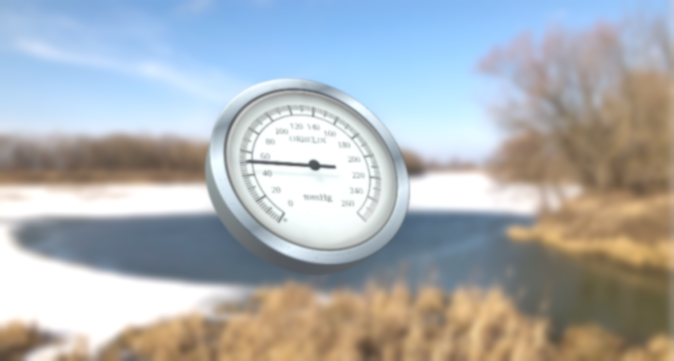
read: 50 mmHg
